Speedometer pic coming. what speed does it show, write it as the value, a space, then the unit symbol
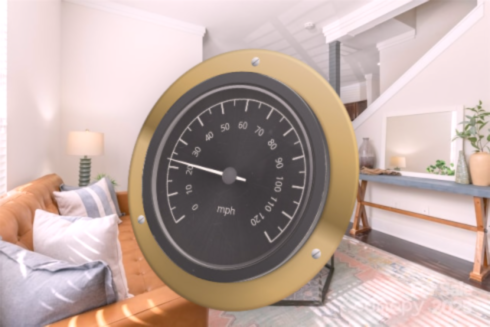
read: 22.5 mph
